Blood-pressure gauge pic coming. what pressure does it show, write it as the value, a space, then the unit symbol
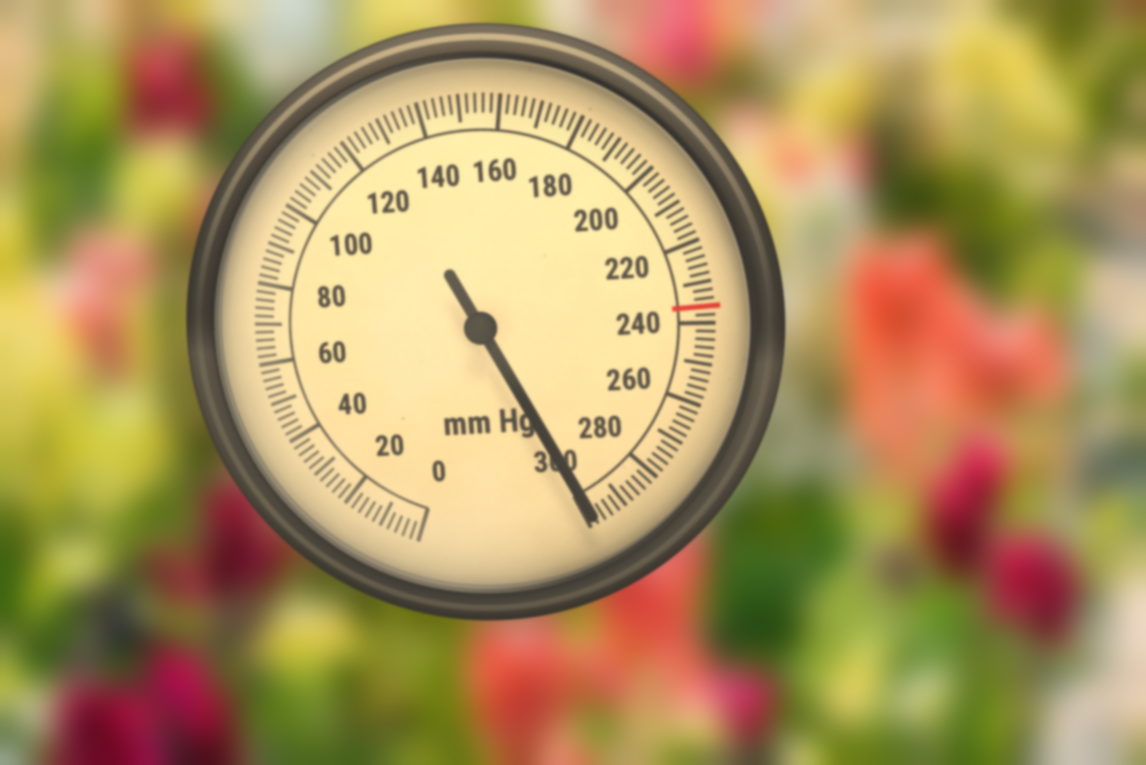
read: 298 mmHg
